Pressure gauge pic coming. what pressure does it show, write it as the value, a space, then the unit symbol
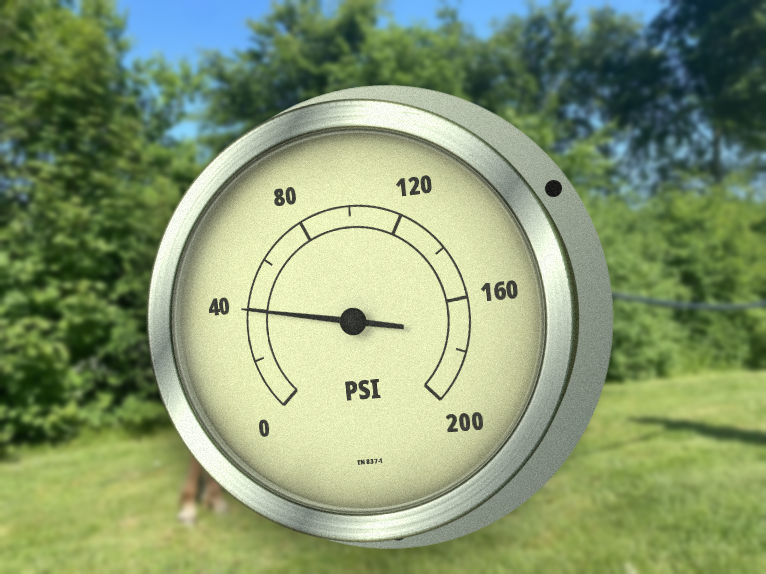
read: 40 psi
